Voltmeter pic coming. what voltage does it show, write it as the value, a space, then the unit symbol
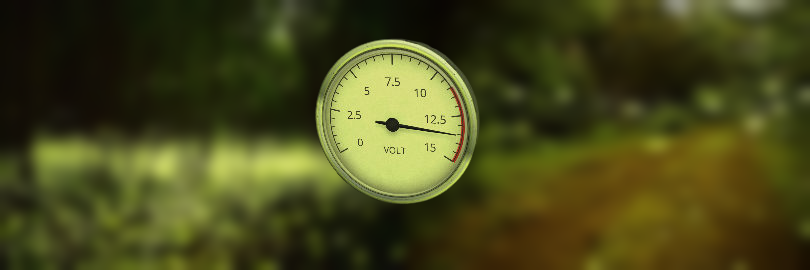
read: 13.5 V
